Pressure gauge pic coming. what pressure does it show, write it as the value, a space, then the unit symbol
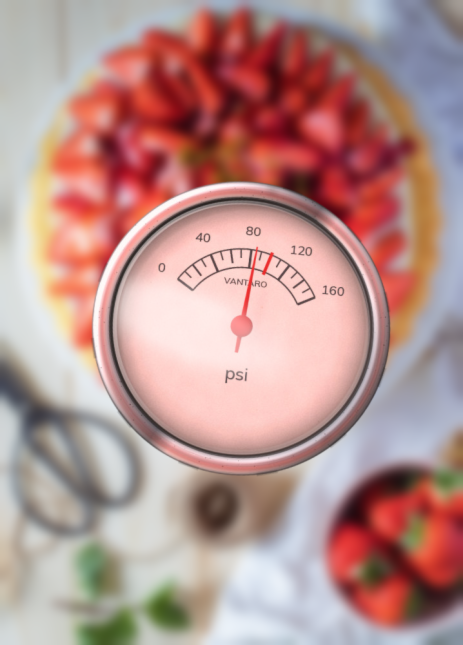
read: 85 psi
